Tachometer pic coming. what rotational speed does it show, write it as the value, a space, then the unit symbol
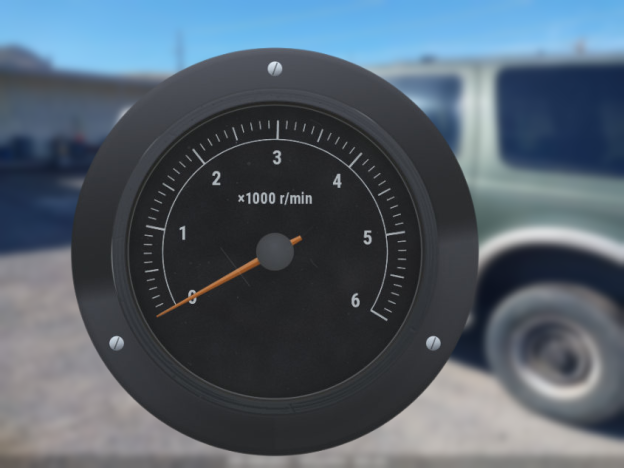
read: 0 rpm
